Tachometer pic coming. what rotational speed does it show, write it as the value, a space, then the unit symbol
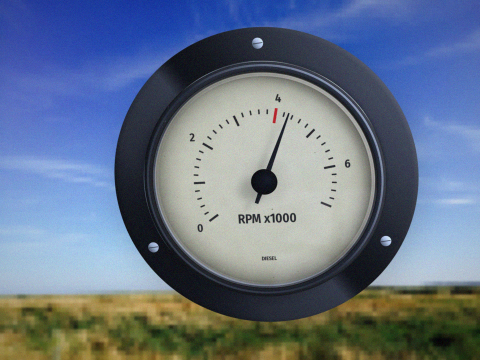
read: 4300 rpm
